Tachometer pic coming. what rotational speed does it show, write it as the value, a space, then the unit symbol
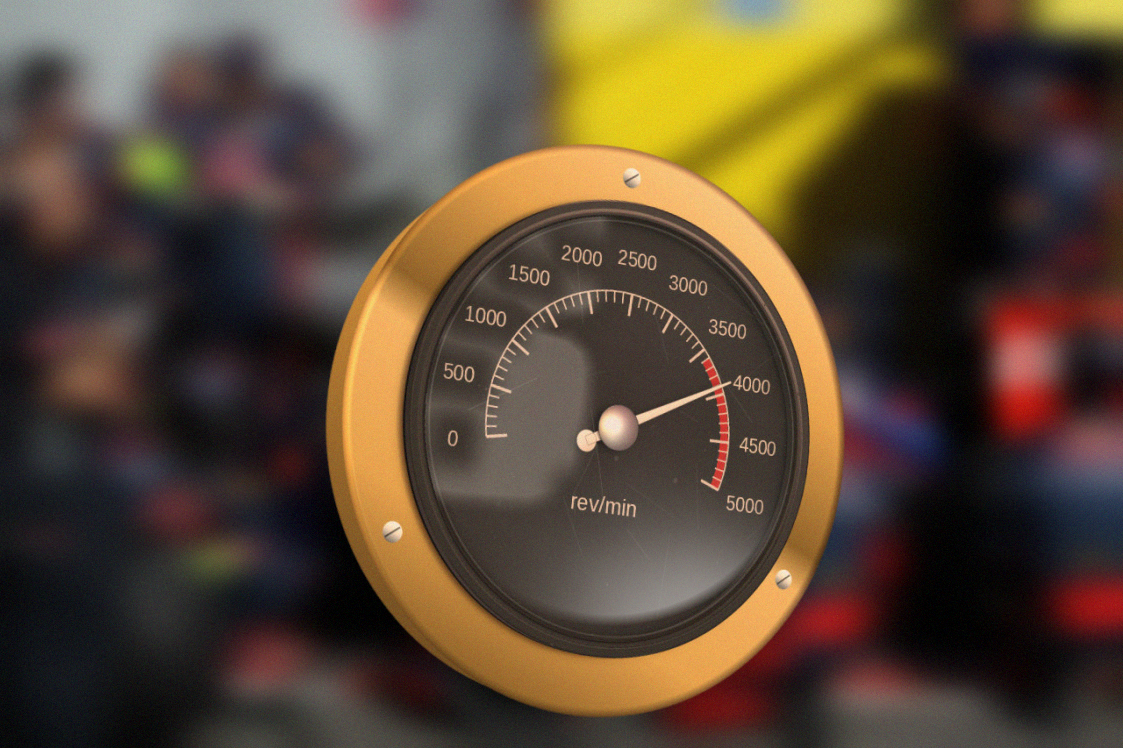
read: 3900 rpm
